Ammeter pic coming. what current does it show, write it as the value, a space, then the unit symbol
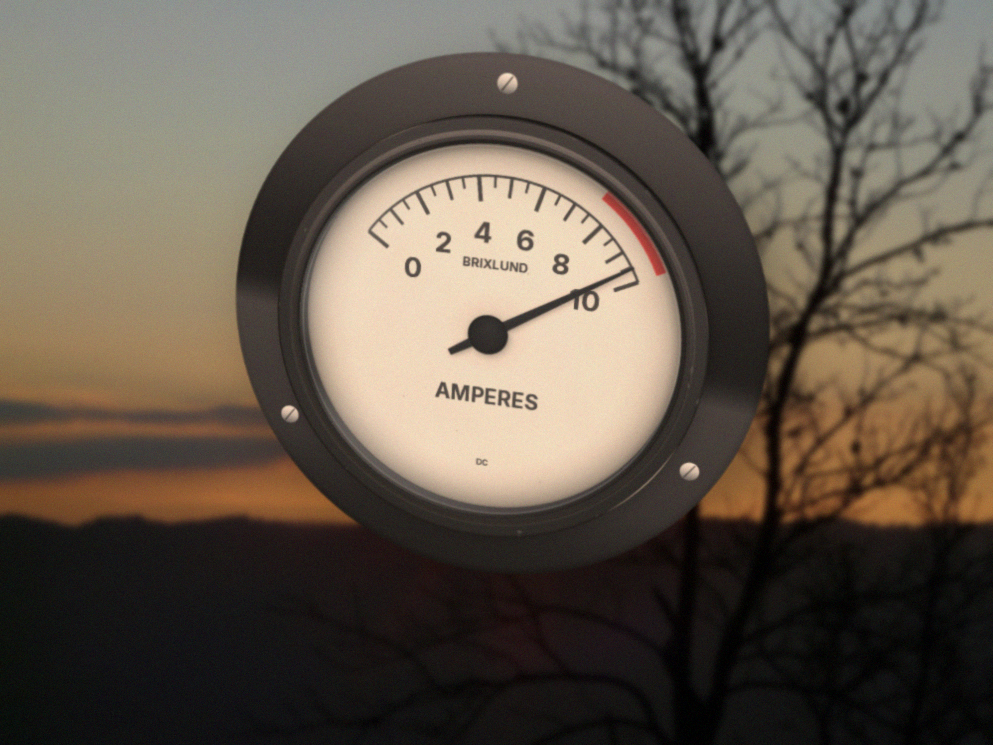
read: 9.5 A
